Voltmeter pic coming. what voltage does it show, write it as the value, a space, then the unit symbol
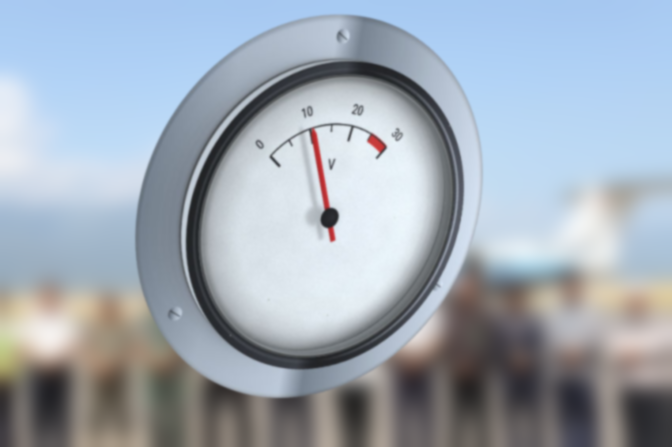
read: 10 V
